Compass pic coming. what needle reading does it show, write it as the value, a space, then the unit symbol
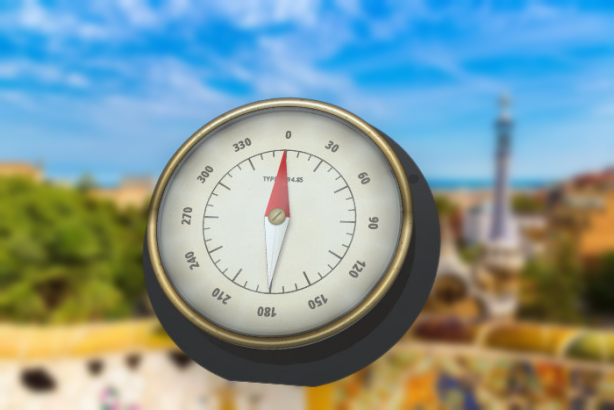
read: 0 °
